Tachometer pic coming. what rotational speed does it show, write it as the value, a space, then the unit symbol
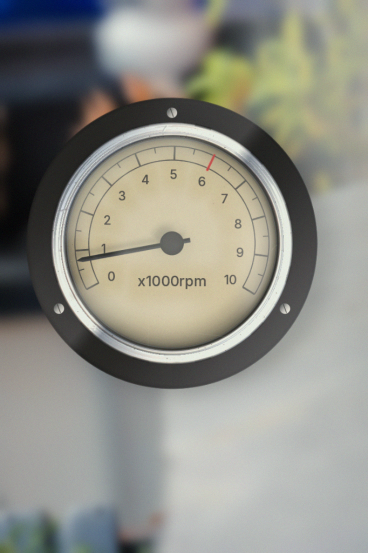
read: 750 rpm
